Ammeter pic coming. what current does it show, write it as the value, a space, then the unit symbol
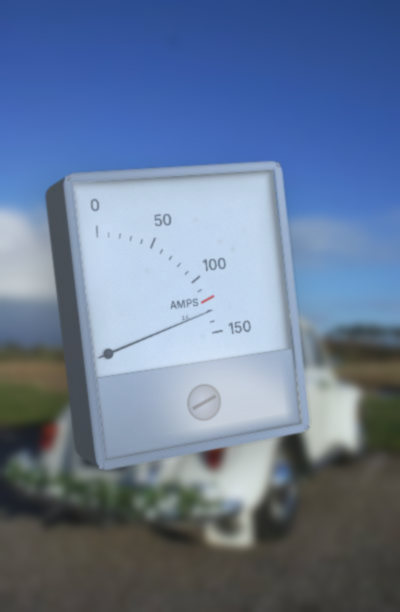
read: 130 A
